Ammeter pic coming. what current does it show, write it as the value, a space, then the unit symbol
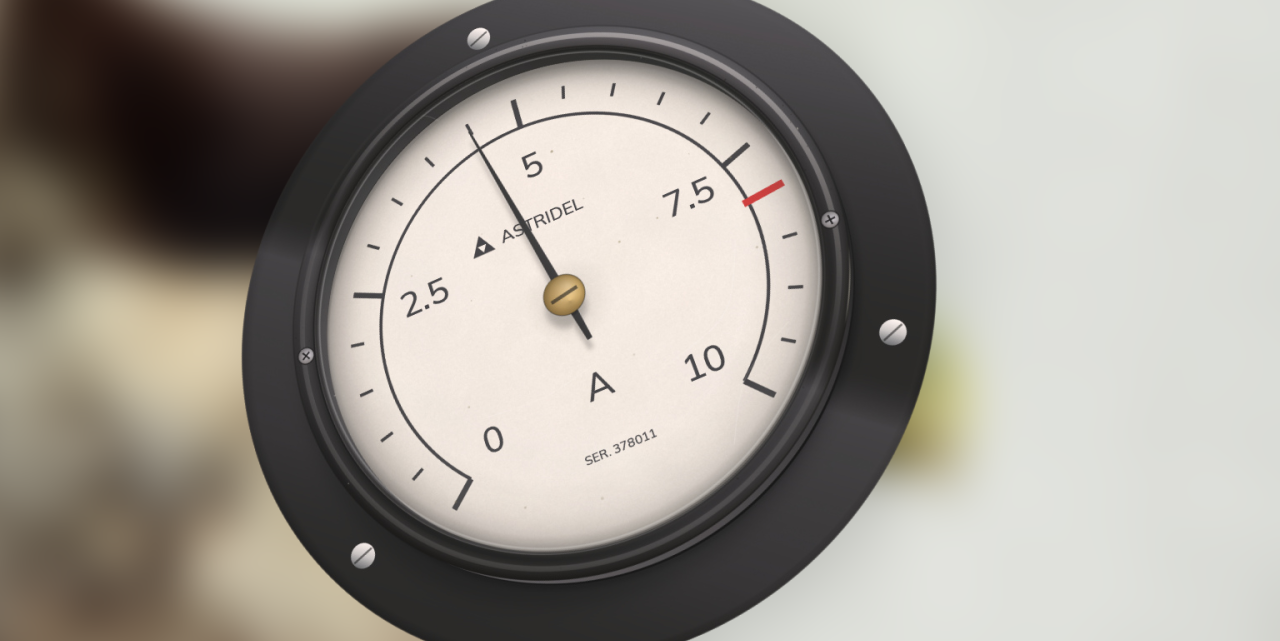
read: 4.5 A
